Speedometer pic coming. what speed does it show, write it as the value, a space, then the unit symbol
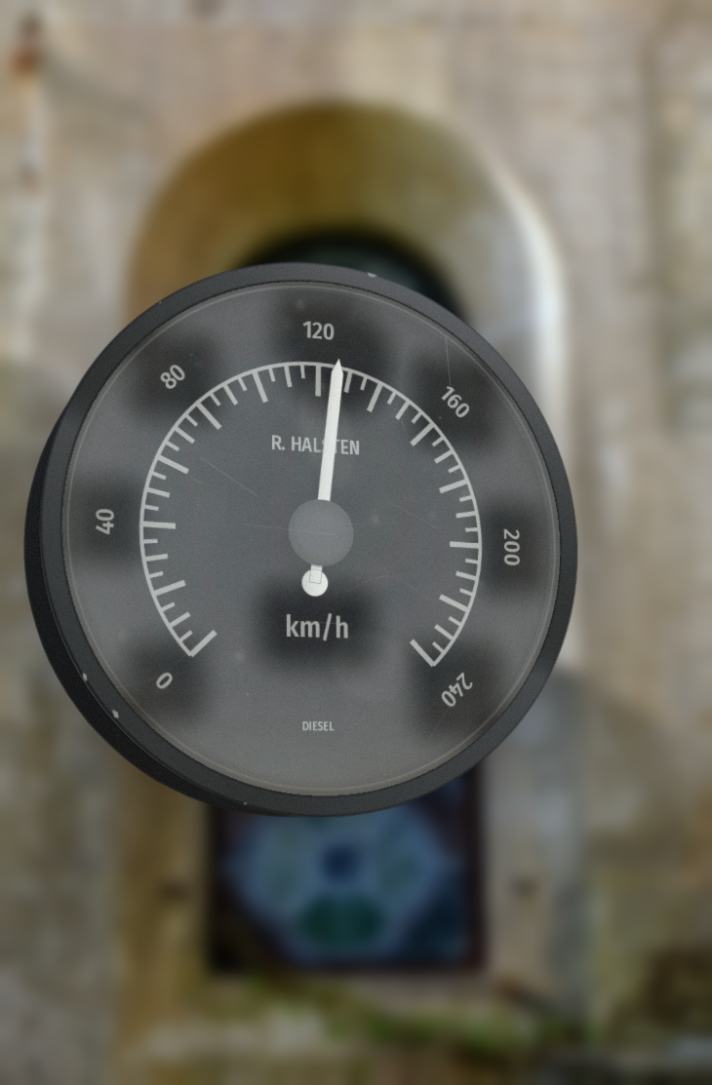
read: 125 km/h
